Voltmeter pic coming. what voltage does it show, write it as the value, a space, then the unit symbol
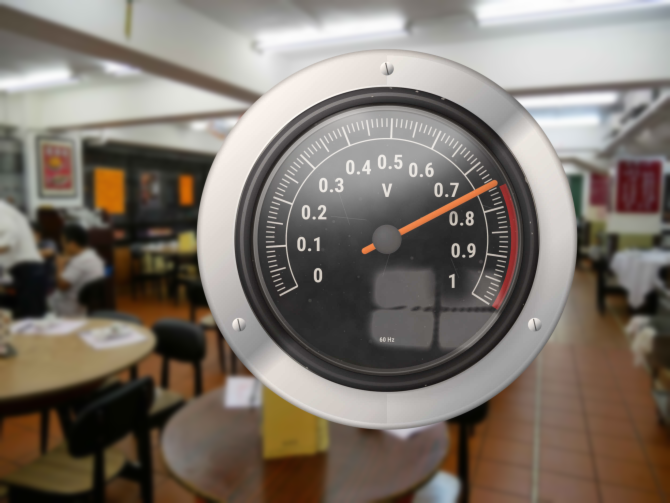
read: 0.75 V
